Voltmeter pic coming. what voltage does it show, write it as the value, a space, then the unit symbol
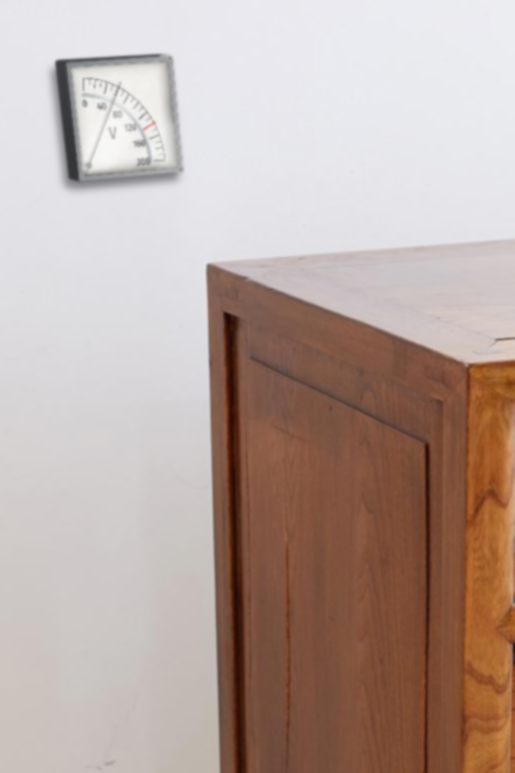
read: 60 V
